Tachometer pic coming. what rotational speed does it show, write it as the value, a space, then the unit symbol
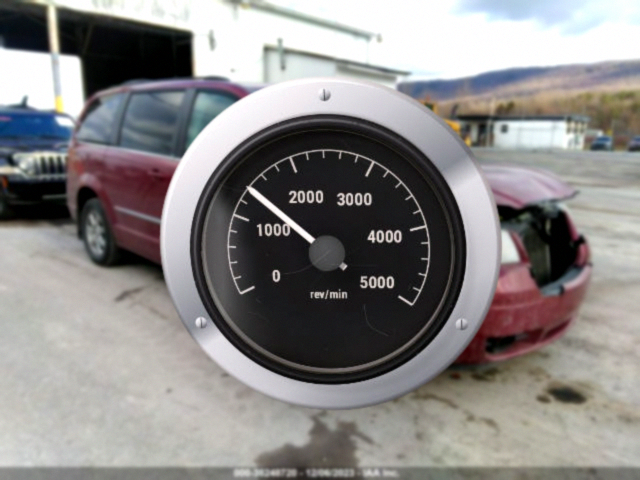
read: 1400 rpm
